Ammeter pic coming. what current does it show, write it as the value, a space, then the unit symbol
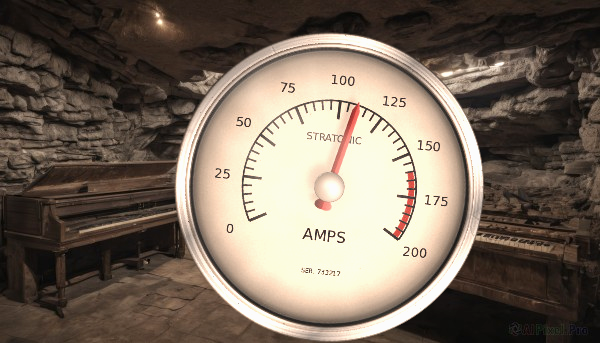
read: 110 A
